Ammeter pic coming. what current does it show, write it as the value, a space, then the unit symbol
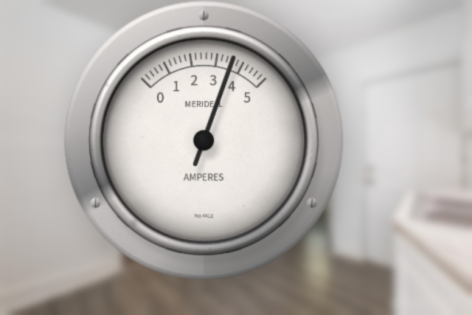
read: 3.6 A
